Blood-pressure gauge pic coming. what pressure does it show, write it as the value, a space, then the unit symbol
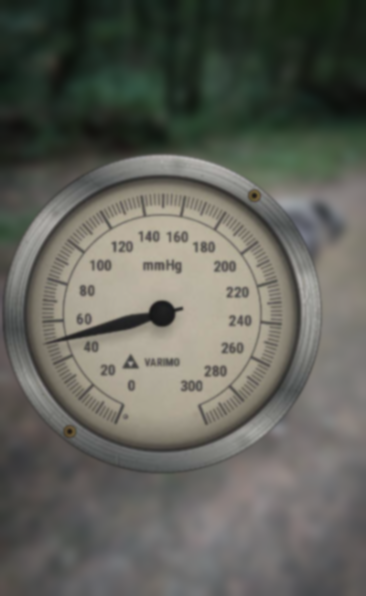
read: 50 mmHg
